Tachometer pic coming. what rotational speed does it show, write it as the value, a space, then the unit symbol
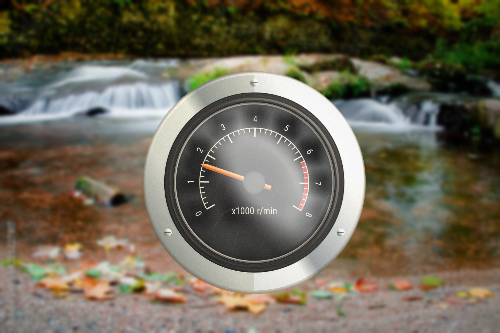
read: 1600 rpm
